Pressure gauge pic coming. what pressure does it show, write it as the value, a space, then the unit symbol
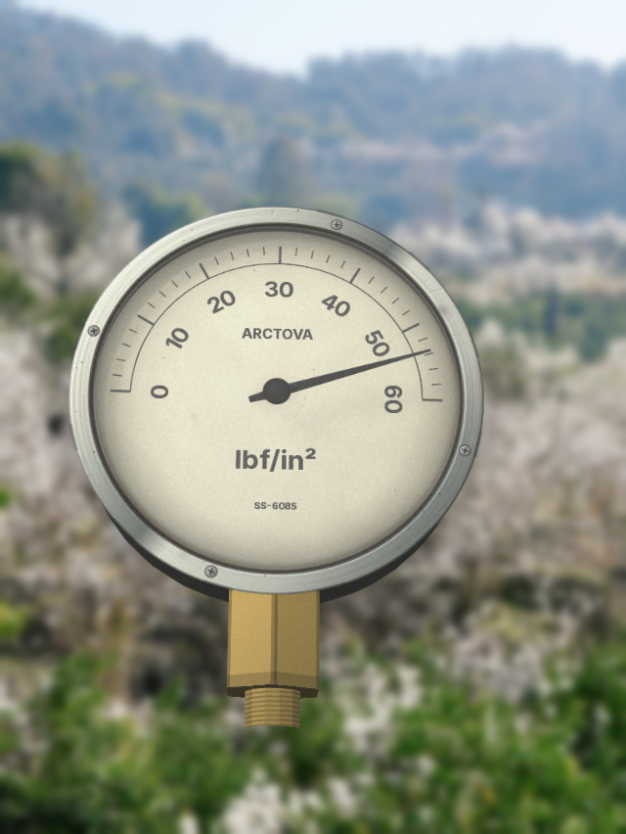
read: 54 psi
